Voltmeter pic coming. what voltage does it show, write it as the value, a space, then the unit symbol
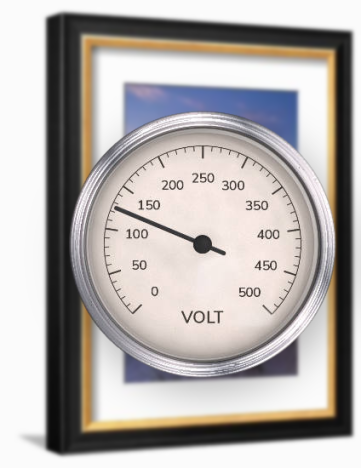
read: 125 V
